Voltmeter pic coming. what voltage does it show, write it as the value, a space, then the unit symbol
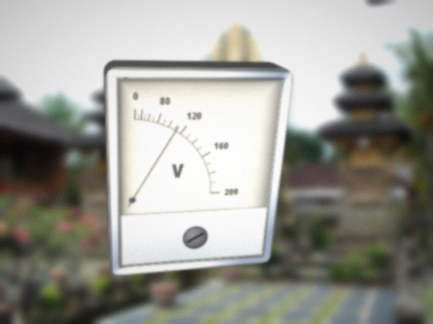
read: 110 V
